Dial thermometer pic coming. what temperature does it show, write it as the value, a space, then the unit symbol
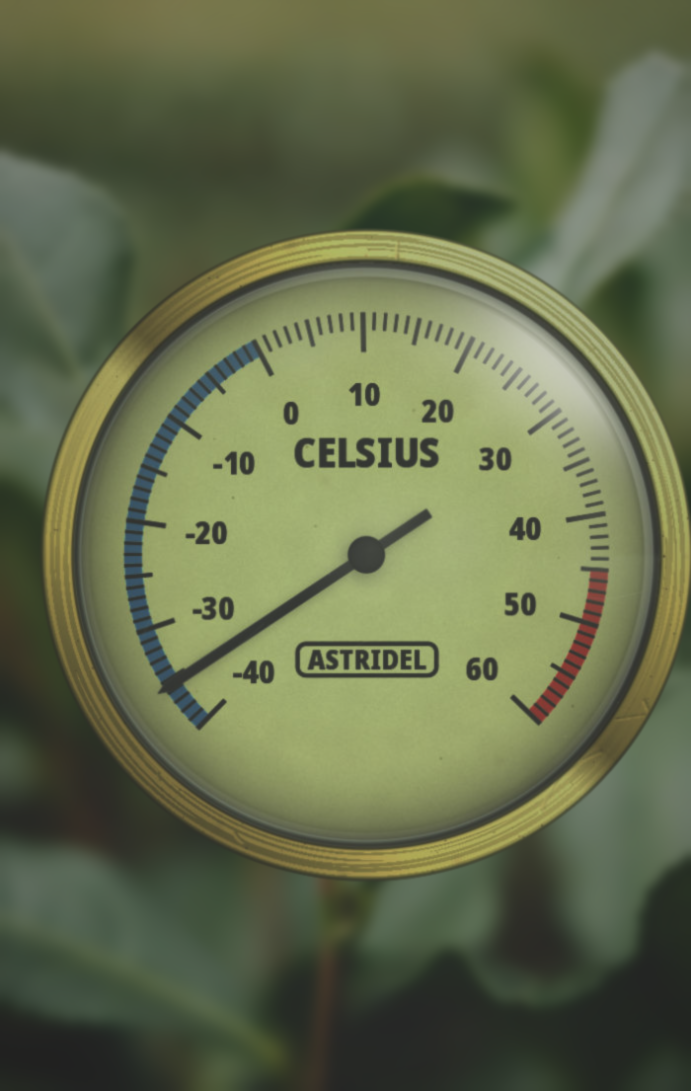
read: -35.5 °C
